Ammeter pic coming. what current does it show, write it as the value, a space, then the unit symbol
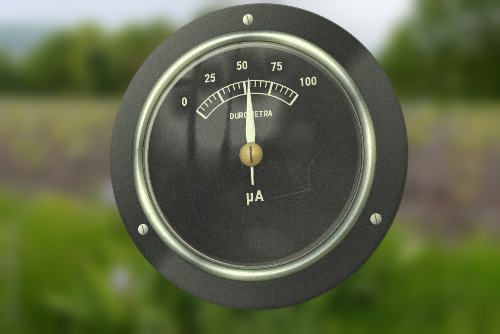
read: 55 µA
